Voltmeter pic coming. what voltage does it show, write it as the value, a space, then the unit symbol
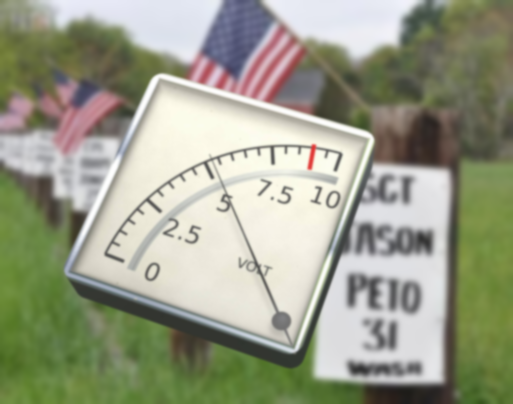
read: 5.25 V
